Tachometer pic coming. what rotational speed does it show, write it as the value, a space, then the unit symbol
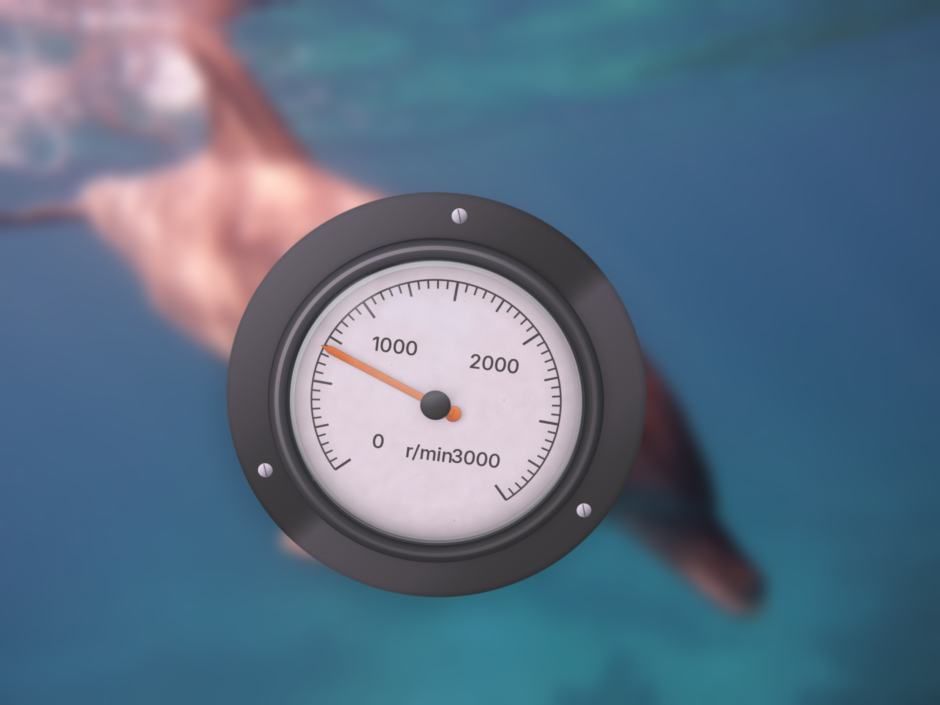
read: 700 rpm
